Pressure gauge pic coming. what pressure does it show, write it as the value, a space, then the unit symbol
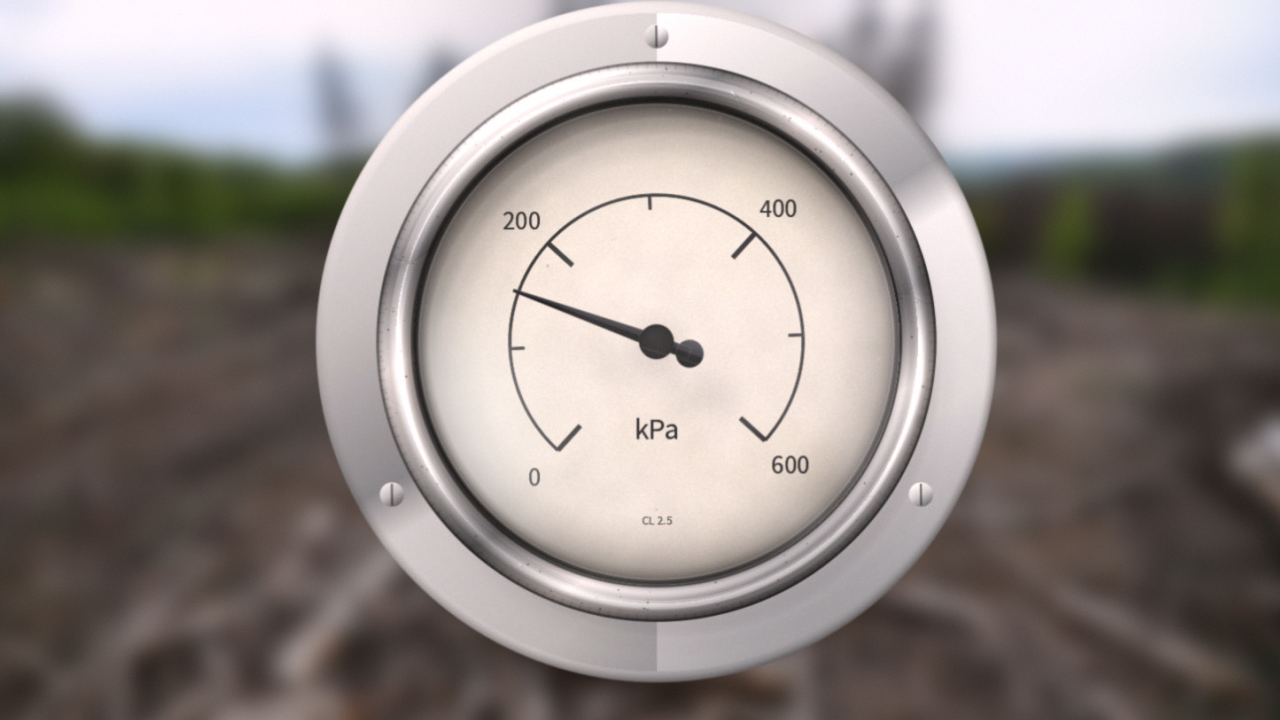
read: 150 kPa
